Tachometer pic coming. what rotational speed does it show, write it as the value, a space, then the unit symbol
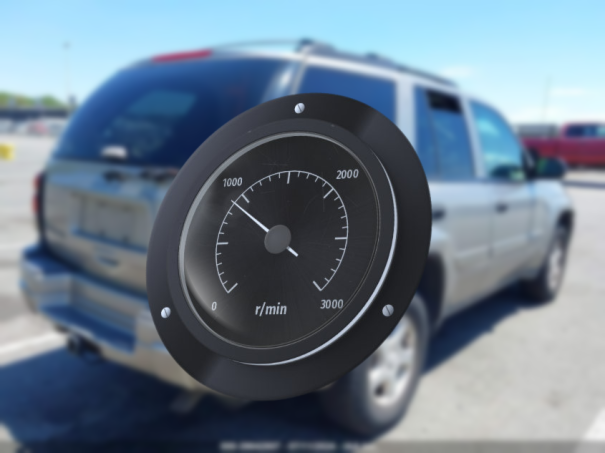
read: 900 rpm
